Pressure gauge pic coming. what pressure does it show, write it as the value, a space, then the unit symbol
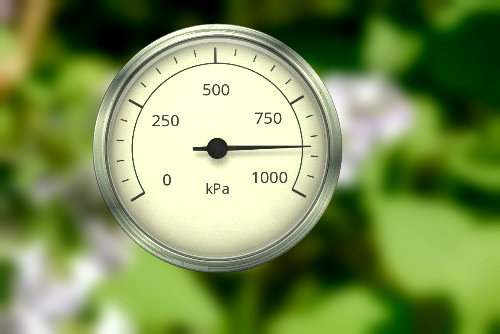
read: 875 kPa
